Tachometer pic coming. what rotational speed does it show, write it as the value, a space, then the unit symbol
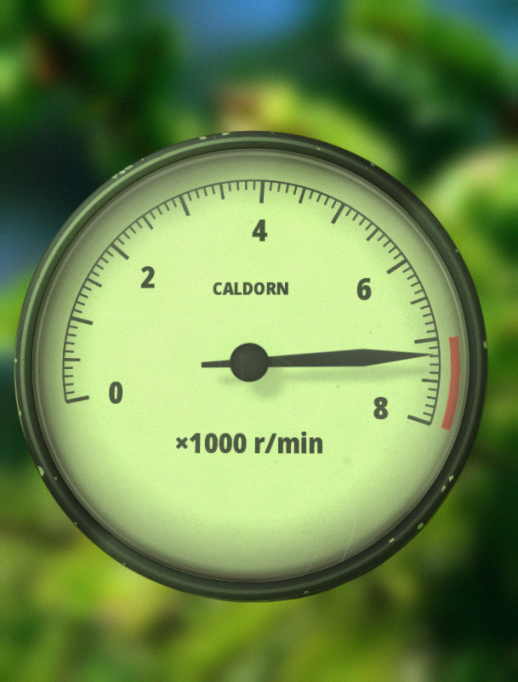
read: 7200 rpm
